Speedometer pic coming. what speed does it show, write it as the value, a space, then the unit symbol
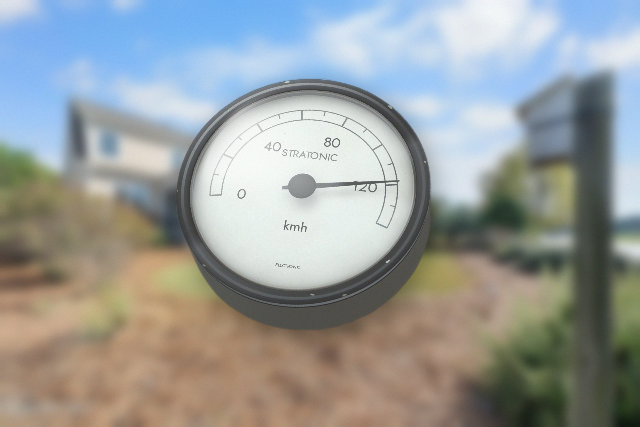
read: 120 km/h
